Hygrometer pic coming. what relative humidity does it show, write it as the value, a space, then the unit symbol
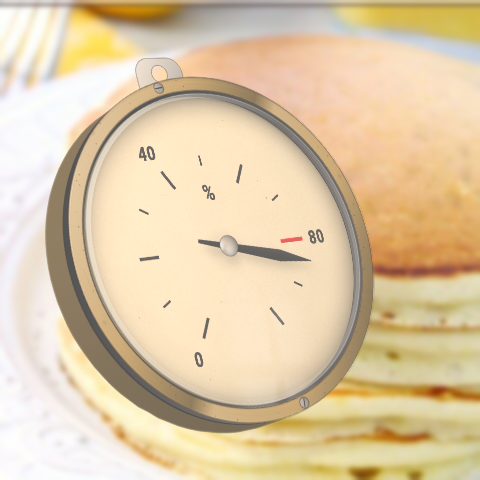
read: 85 %
